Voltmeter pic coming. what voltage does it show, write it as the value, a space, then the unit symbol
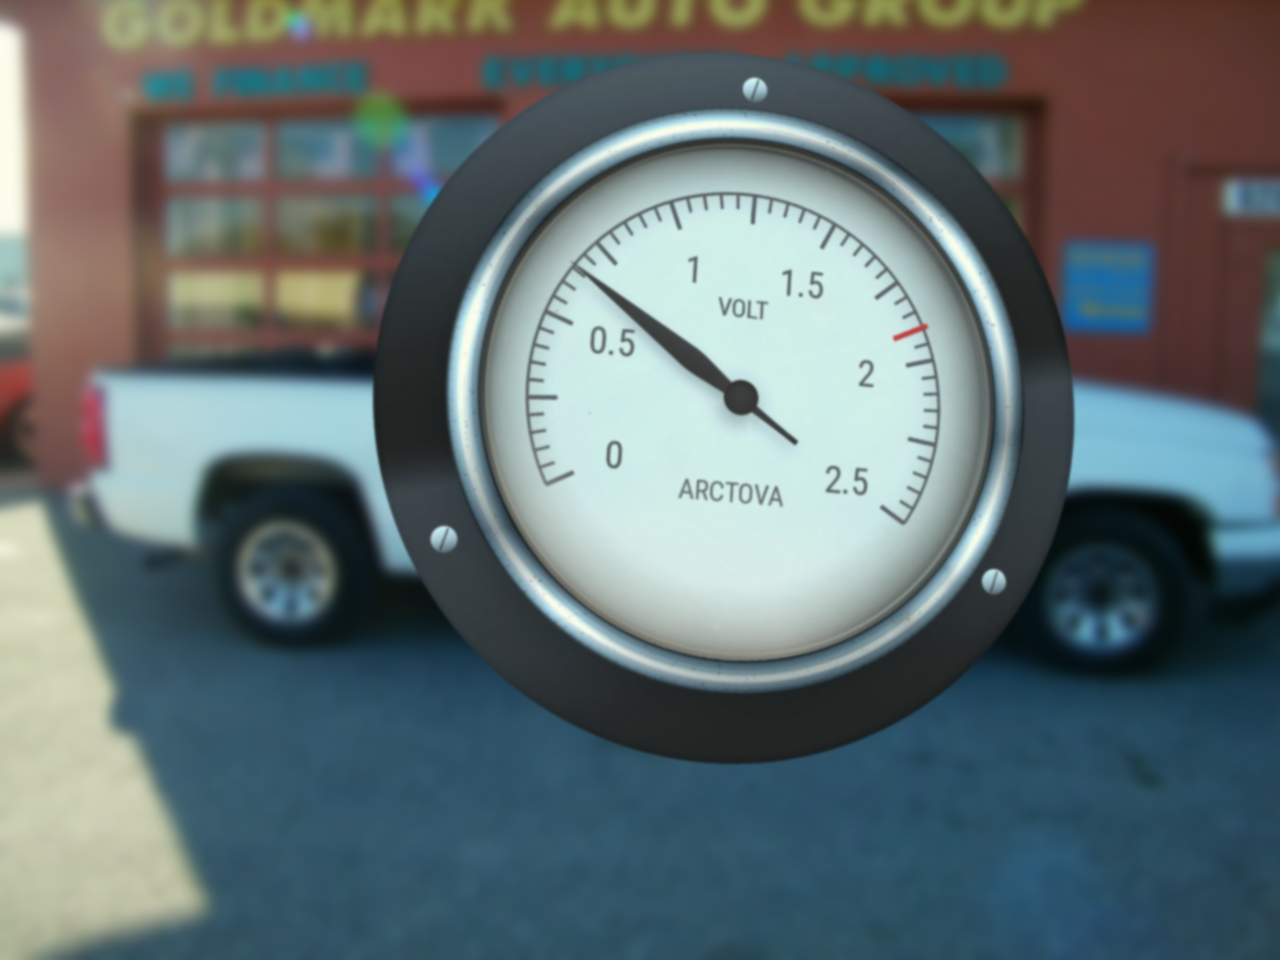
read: 0.65 V
